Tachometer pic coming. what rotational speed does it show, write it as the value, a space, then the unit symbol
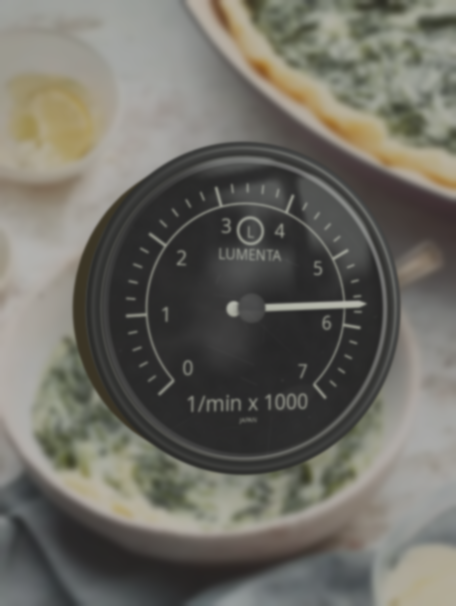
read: 5700 rpm
